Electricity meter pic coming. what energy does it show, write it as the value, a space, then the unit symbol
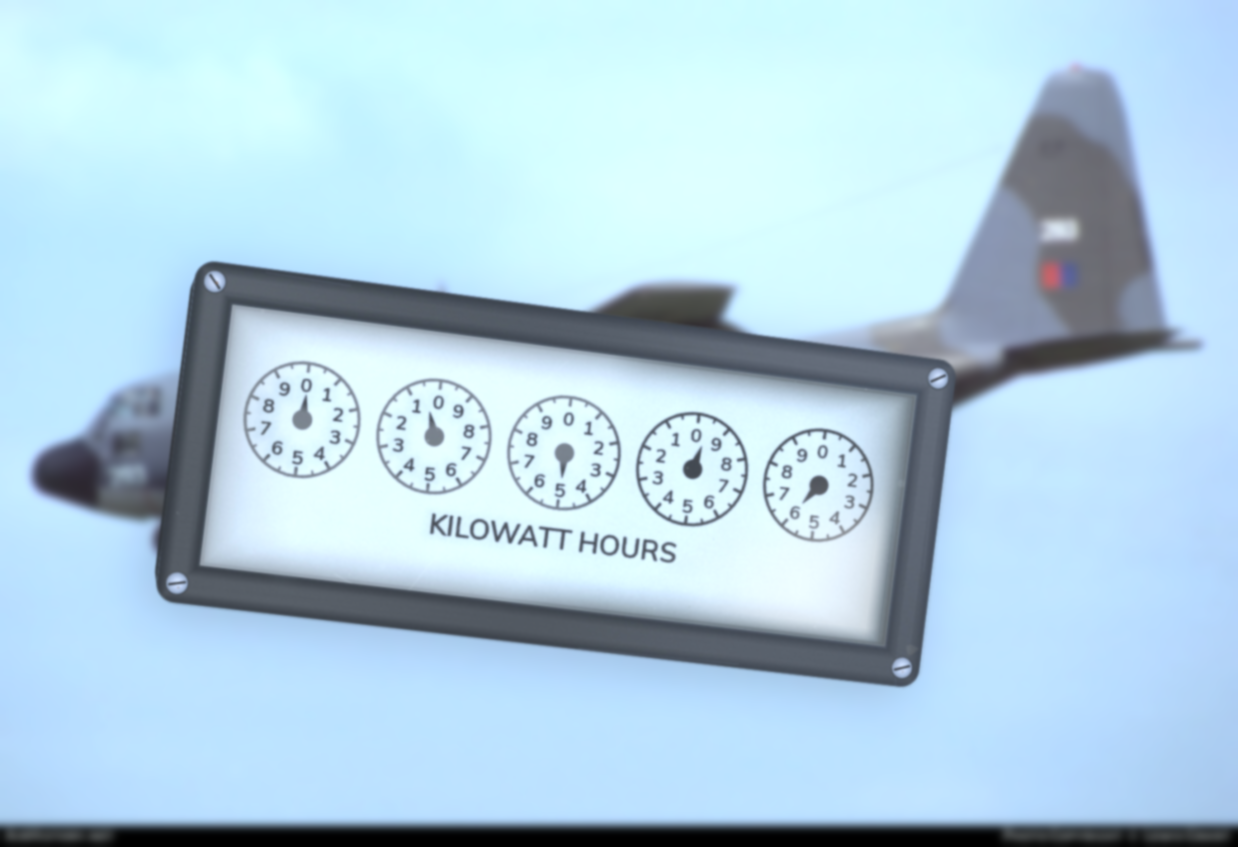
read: 496 kWh
